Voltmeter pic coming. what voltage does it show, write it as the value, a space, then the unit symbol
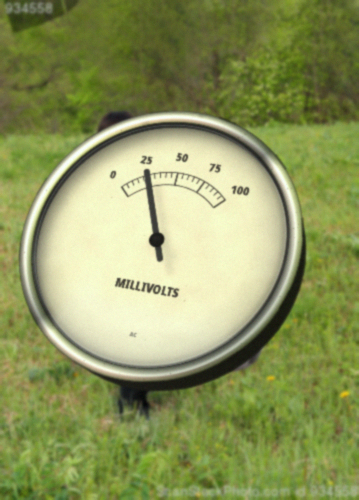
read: 25 mV
